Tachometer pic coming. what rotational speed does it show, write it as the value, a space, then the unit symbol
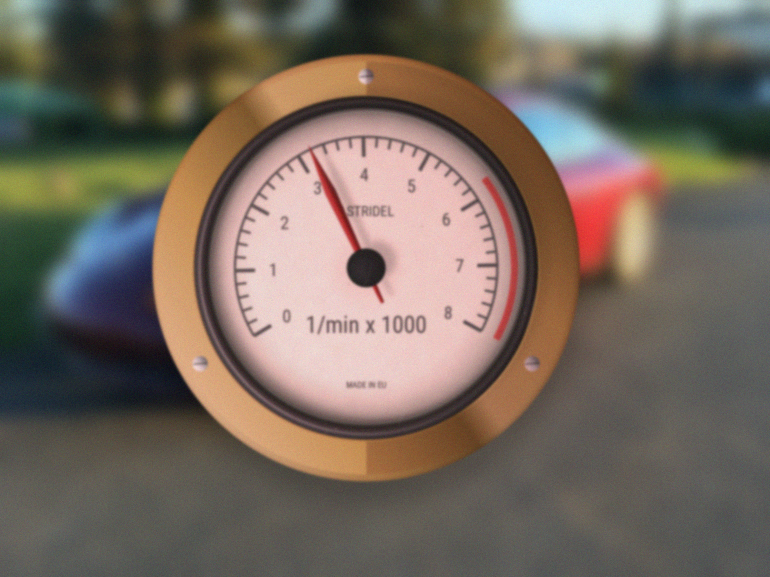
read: 3200 rpm
